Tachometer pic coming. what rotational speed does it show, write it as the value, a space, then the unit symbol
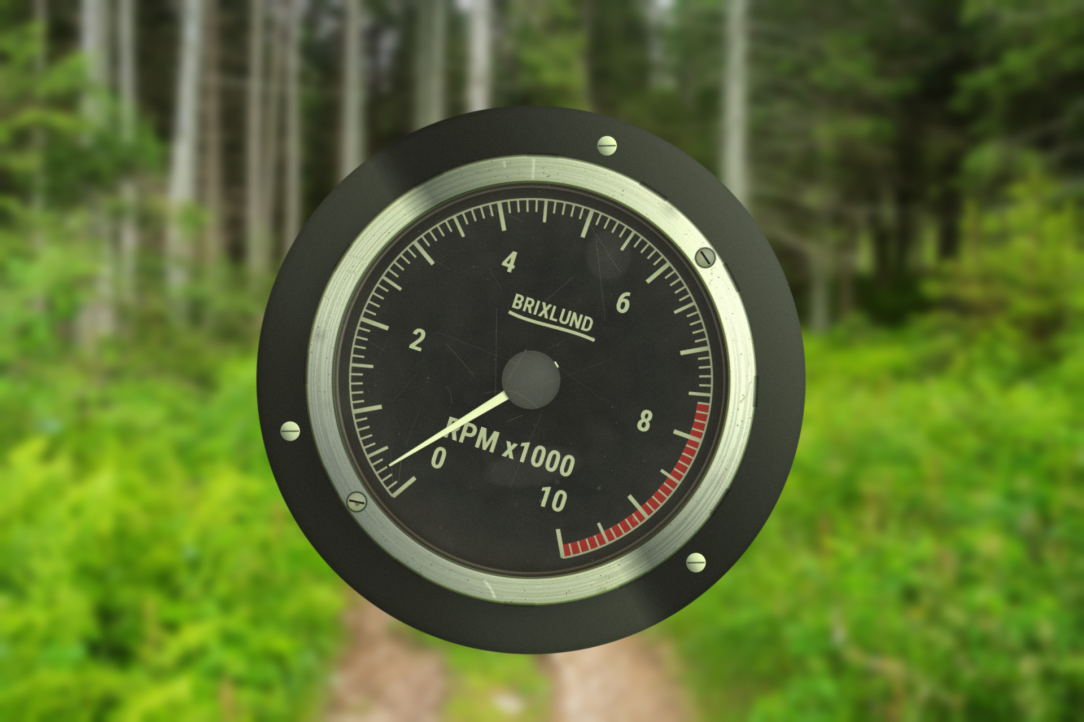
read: 300 rpm
